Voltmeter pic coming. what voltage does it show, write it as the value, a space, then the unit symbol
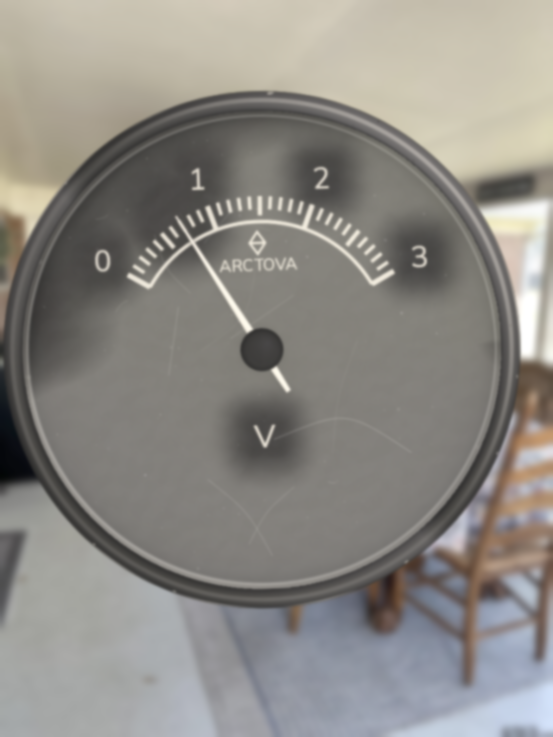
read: 0.7 V
